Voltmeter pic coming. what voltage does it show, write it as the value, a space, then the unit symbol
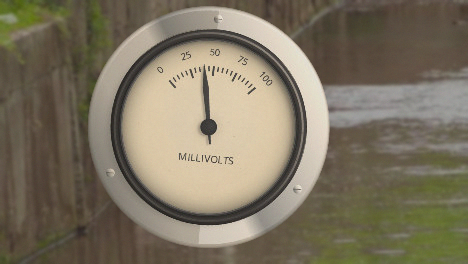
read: 40 mV
